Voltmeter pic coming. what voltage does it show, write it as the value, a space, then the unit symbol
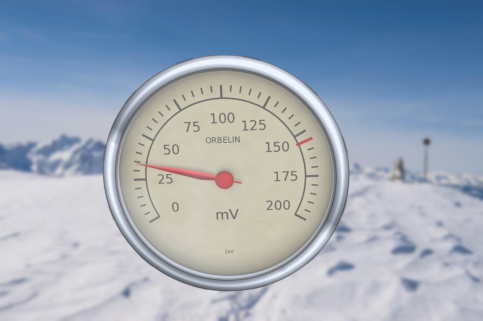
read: 35 mV
